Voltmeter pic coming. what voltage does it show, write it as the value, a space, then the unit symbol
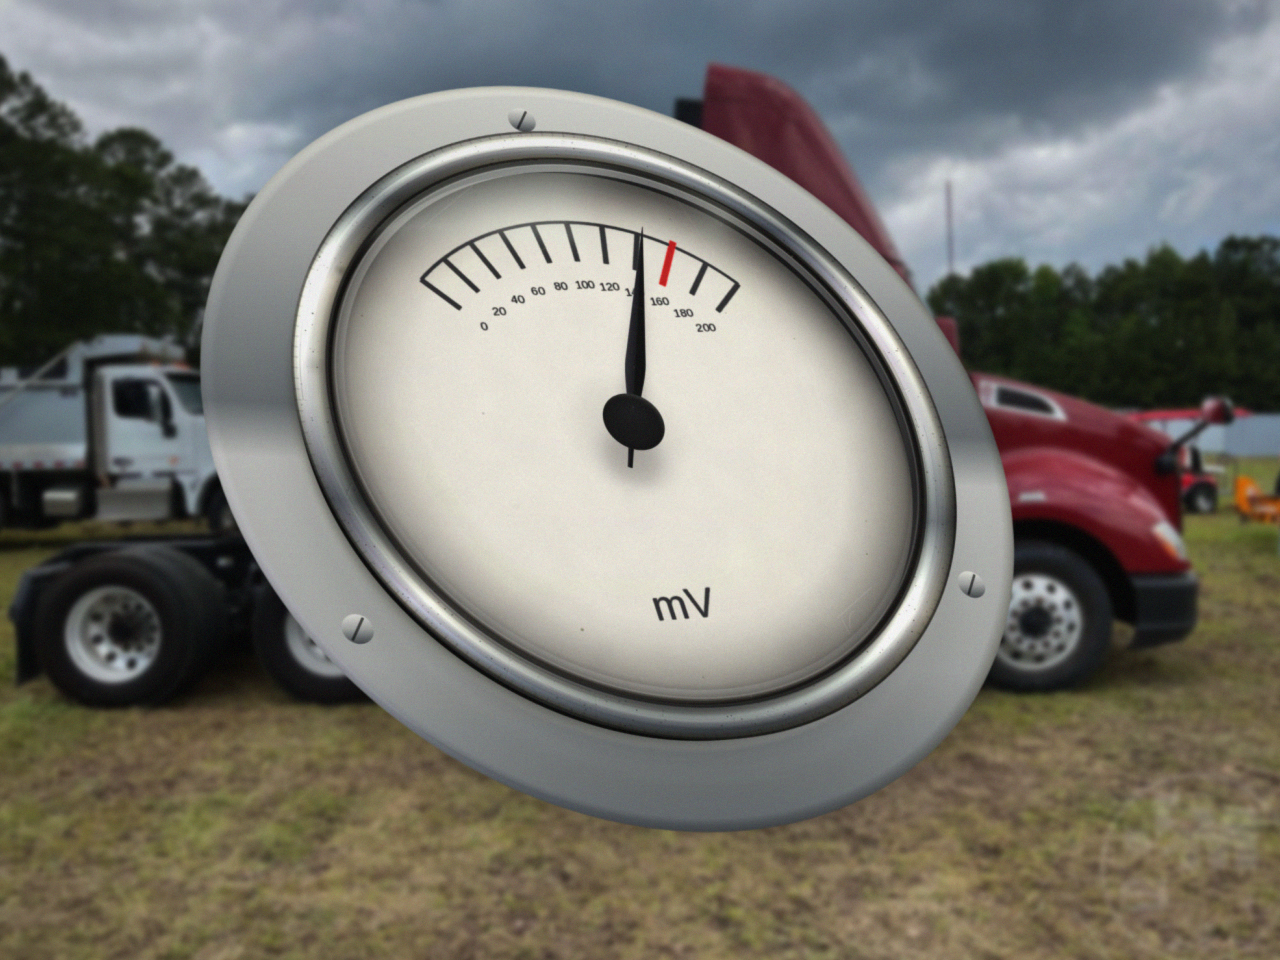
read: 140 mV
